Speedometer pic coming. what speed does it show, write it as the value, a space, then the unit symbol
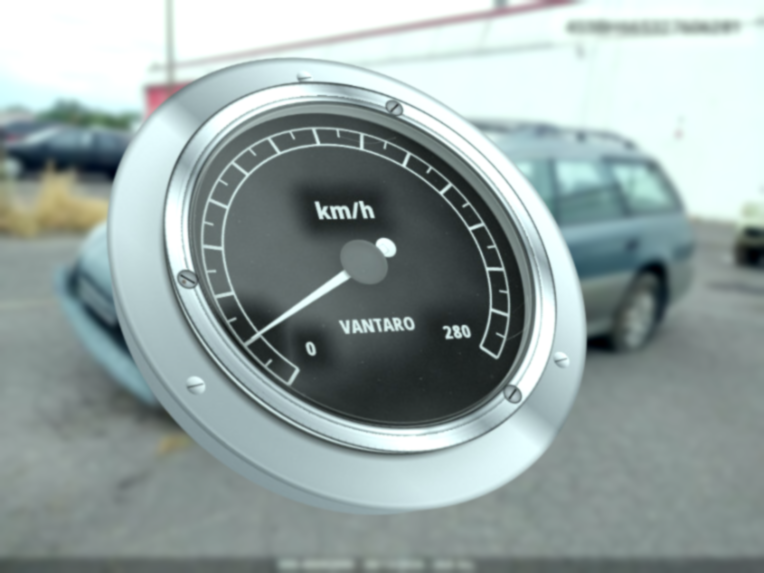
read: 20 km/h
